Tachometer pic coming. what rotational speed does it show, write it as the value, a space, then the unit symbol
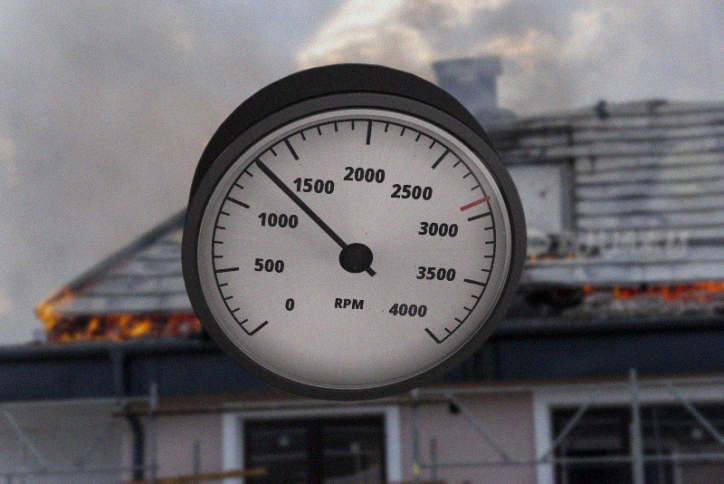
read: 1300 rpm
